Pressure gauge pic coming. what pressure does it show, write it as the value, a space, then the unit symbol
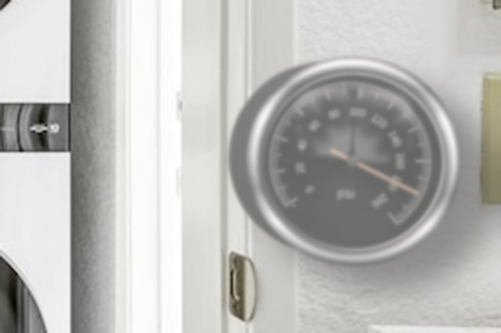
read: 180 psi
